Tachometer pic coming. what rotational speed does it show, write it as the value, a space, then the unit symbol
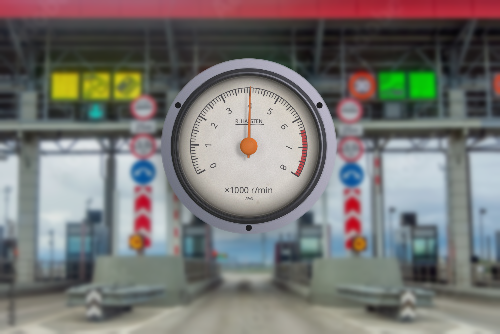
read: 4000 rpm
